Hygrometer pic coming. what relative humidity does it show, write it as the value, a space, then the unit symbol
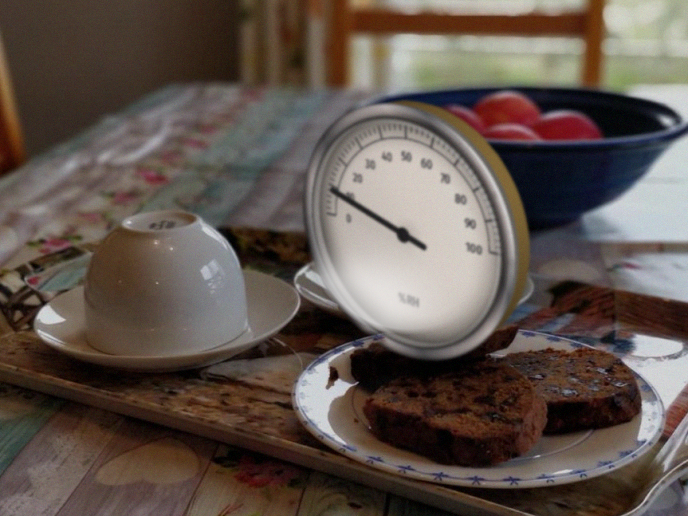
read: 10 %
